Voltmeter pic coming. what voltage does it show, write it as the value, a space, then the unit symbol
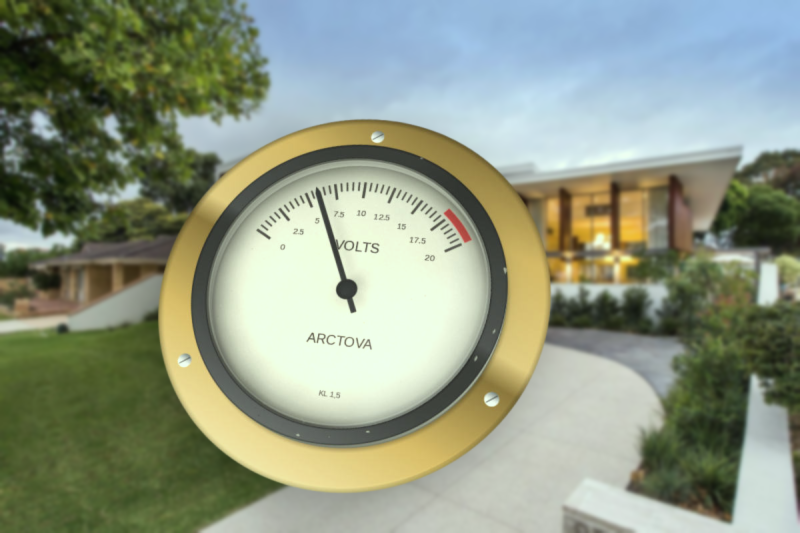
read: 6 V
